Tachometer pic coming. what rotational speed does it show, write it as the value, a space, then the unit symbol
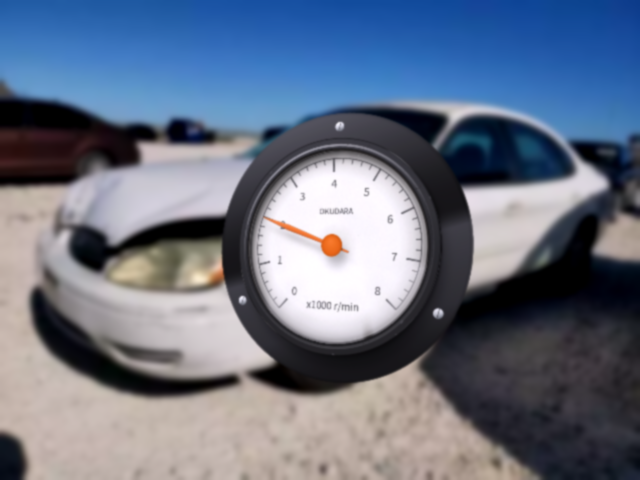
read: 2000 rpm
